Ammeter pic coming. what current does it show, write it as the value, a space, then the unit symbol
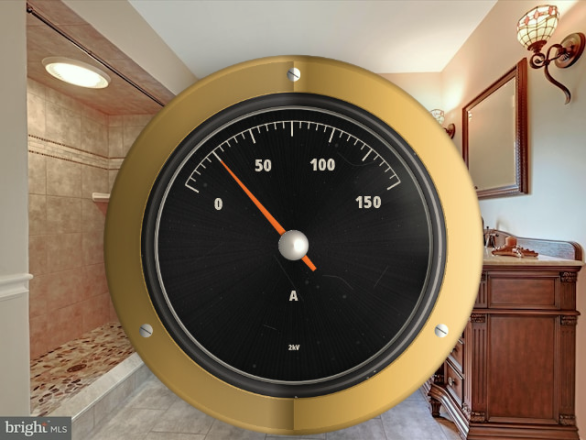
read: 25 A
